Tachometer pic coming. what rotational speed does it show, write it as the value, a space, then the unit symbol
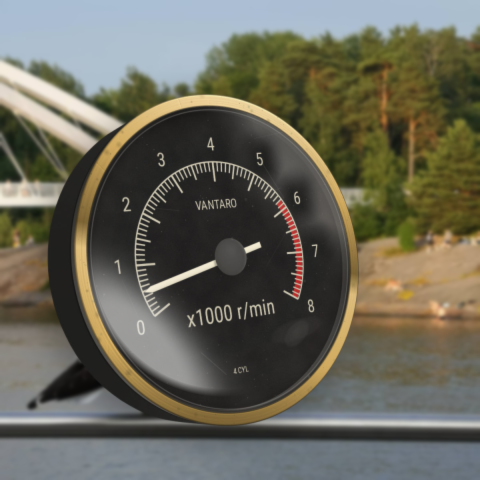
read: 500 rpm
